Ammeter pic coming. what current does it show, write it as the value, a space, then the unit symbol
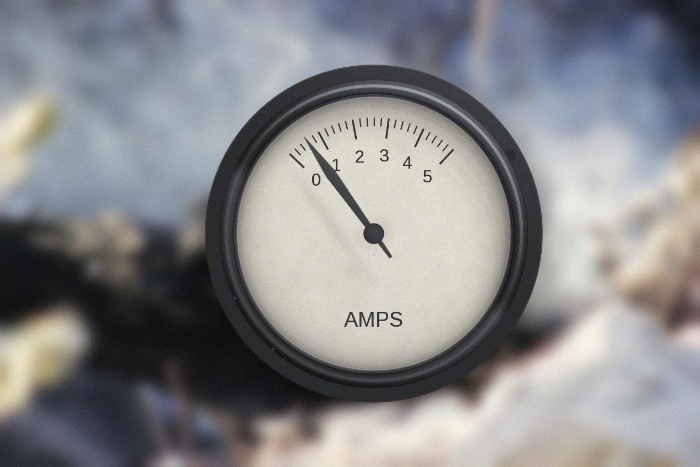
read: 0.6 A
